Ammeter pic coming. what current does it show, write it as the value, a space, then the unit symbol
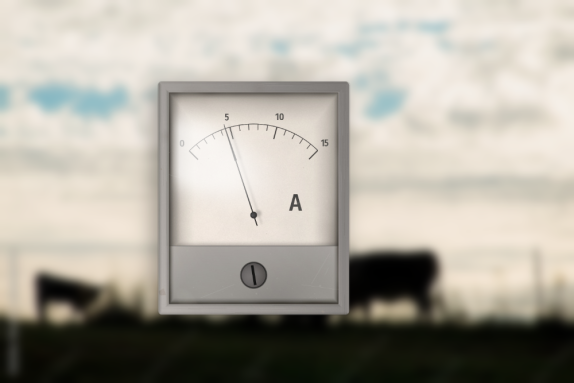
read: 4.5 A
